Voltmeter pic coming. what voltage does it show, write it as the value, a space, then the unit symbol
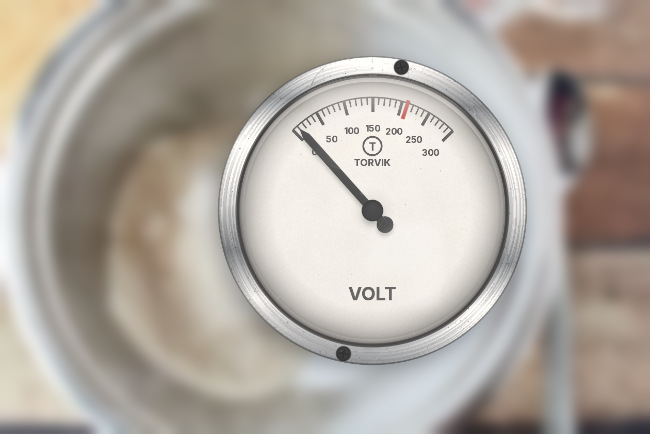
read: 10 V
